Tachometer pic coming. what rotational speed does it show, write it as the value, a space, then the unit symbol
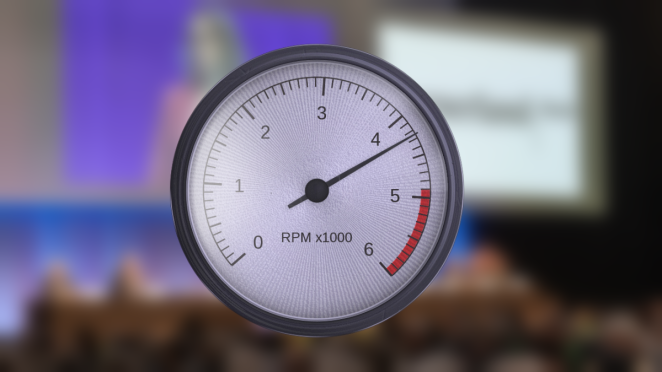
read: 4250 rpm
